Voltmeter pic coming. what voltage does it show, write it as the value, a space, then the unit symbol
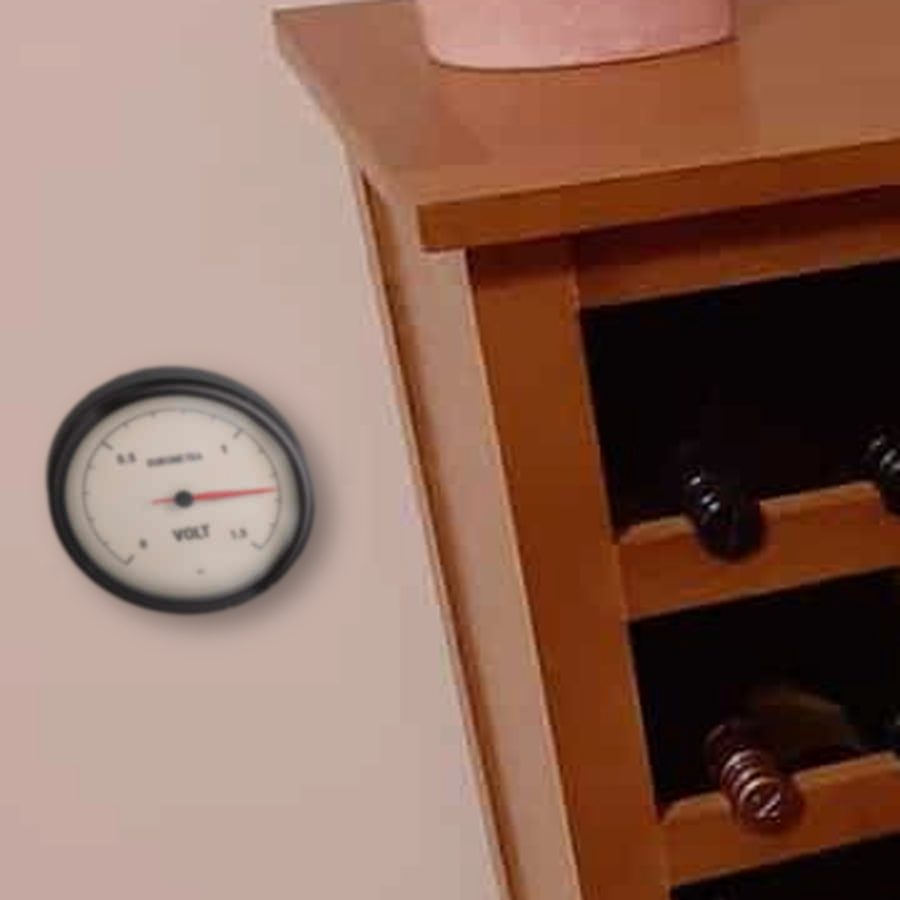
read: 1.25 V
